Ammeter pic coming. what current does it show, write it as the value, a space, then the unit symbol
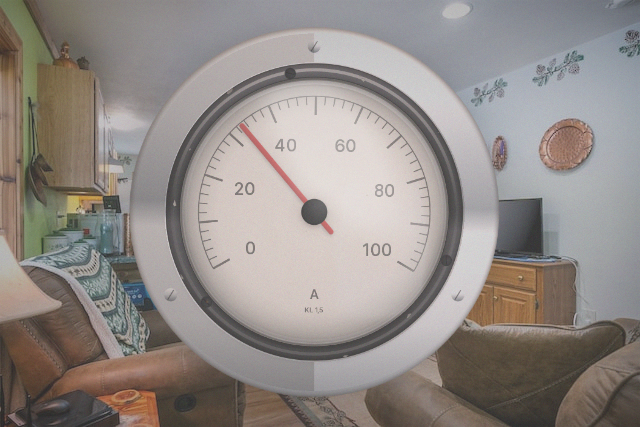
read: 33 A
